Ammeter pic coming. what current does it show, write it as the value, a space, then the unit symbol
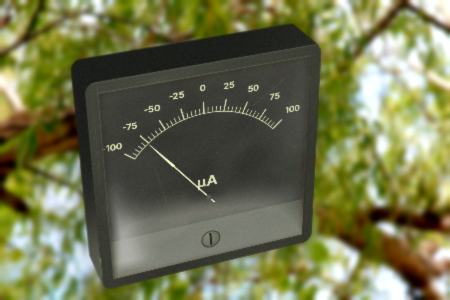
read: -75 µA
